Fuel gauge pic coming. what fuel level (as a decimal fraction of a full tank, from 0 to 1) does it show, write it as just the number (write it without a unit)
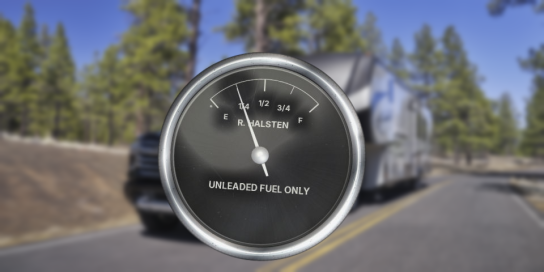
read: 0.25
